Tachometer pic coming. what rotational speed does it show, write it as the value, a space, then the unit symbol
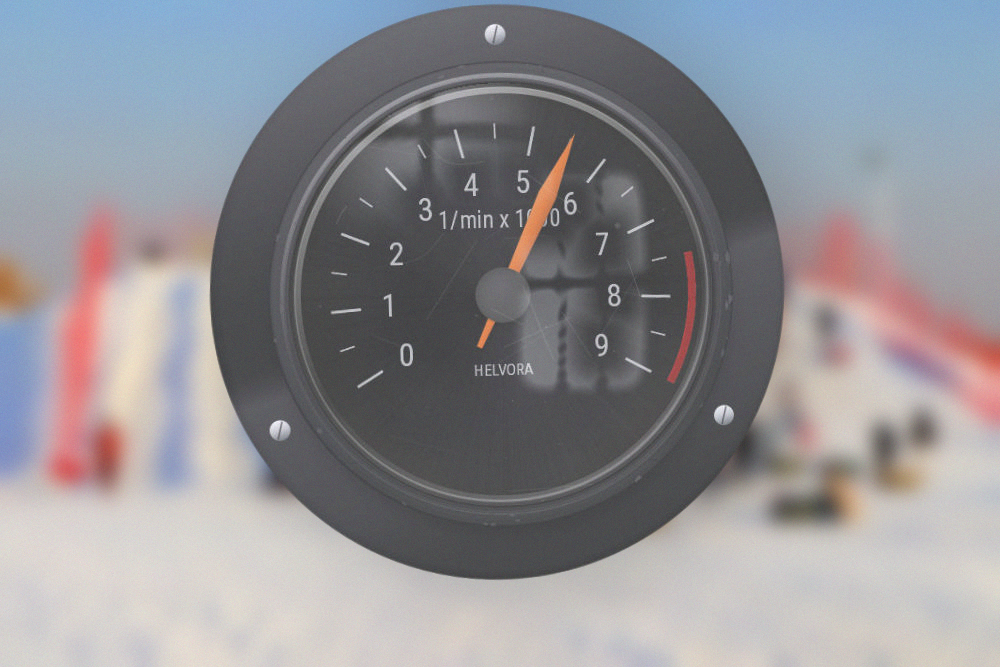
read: 5500 rpm
